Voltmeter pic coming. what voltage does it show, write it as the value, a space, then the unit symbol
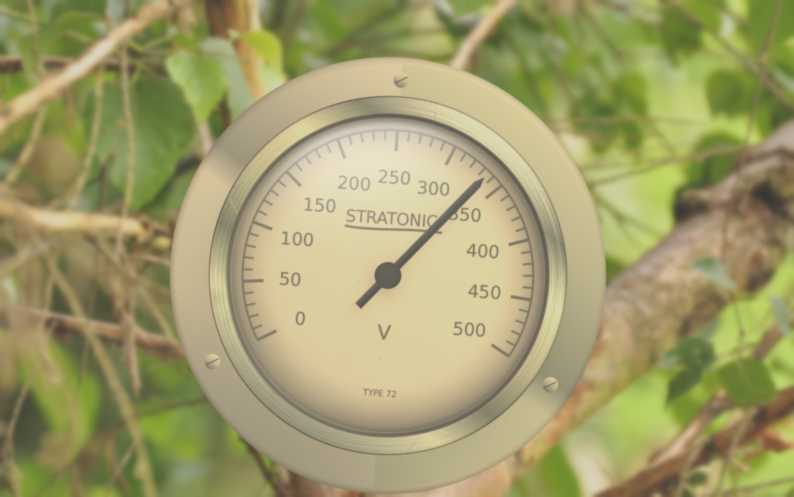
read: 335 V
